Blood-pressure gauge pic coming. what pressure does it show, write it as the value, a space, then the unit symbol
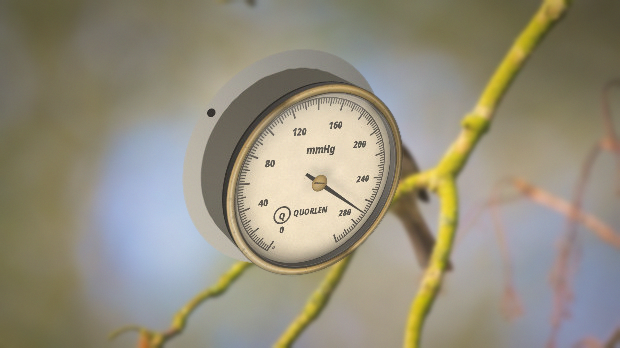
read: 270 mmHg
